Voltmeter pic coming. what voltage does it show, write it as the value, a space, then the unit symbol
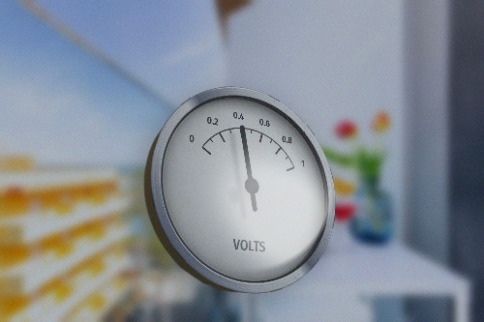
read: 0.4 V
